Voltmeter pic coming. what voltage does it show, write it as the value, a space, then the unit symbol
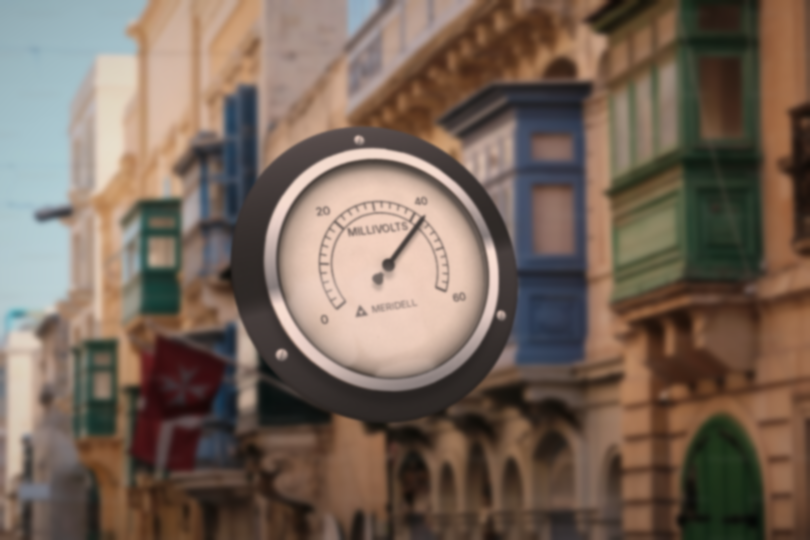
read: 42 mV
